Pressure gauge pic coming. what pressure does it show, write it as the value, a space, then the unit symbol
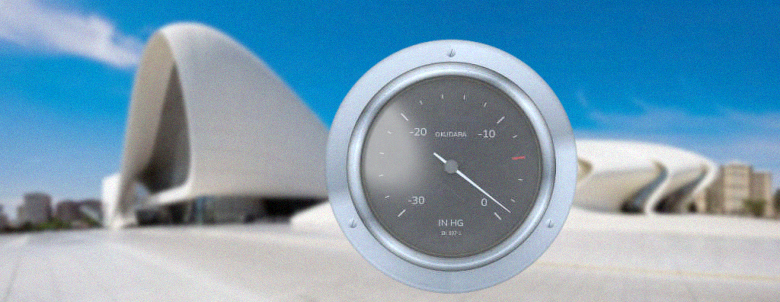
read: -1 inHg
